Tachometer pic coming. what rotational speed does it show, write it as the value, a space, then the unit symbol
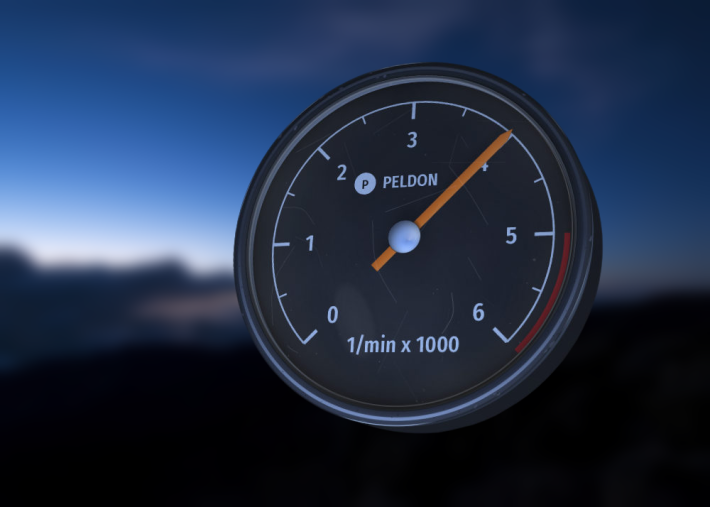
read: 4000 rpm
